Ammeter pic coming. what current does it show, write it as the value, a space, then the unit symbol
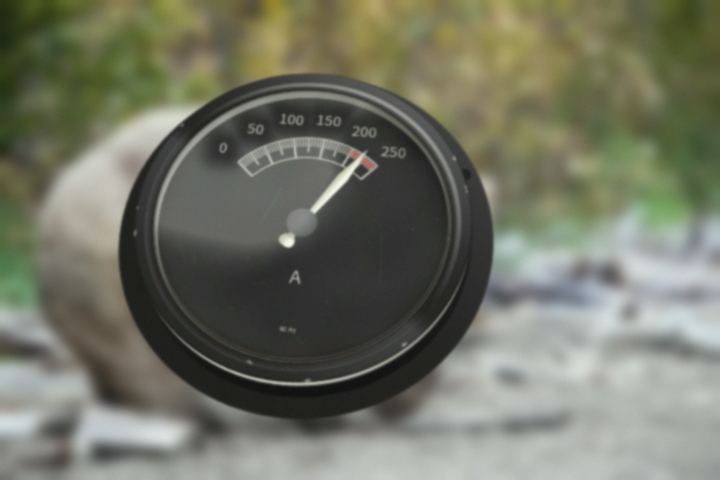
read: 225 A
